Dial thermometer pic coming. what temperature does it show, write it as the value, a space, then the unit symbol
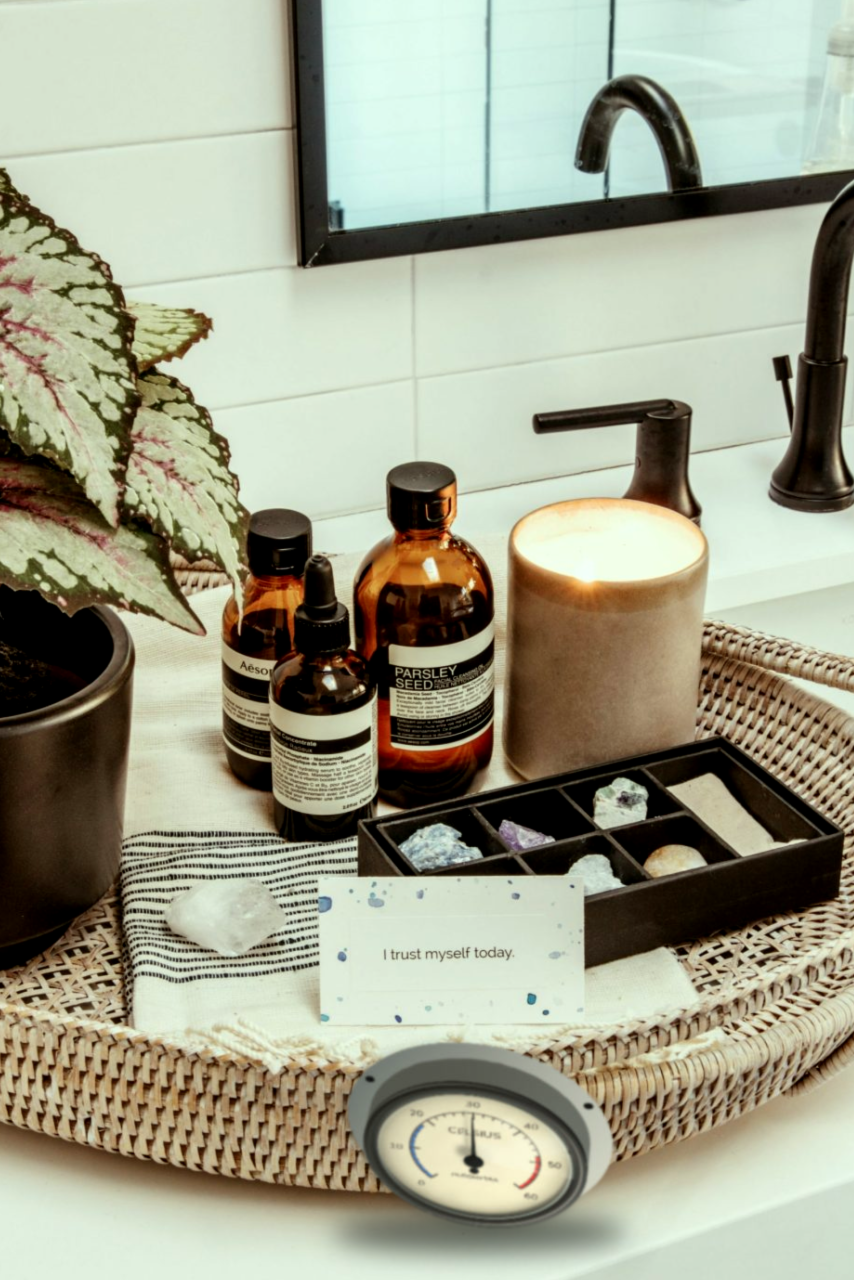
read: 30 °C
